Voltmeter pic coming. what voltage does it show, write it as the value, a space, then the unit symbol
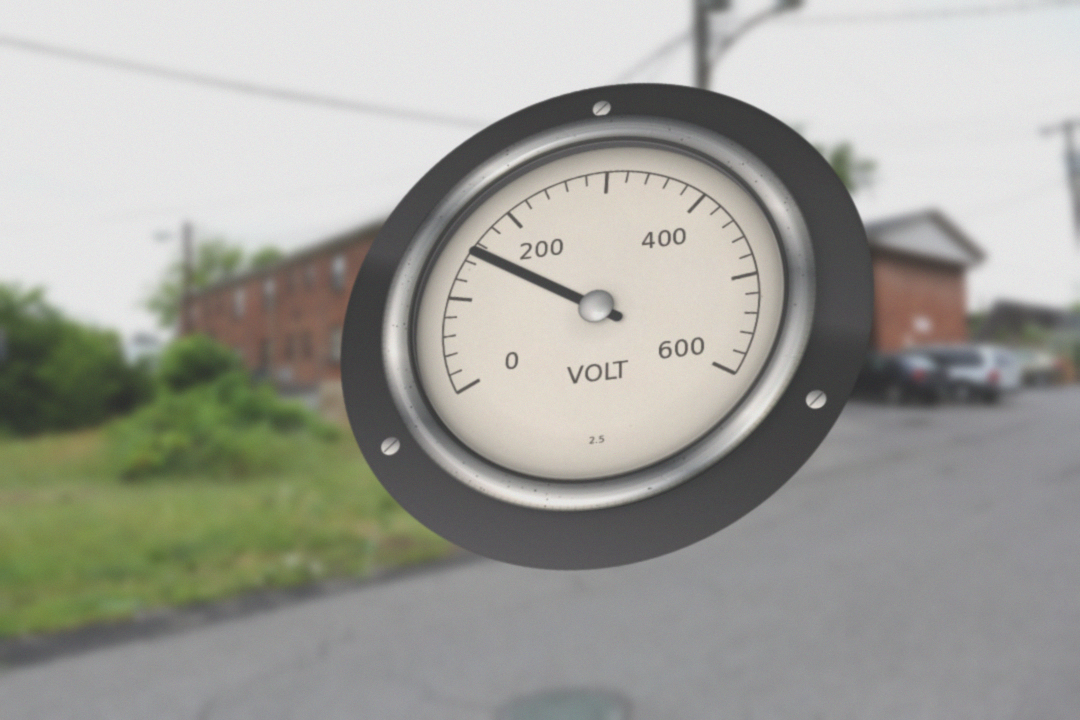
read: 150 V
